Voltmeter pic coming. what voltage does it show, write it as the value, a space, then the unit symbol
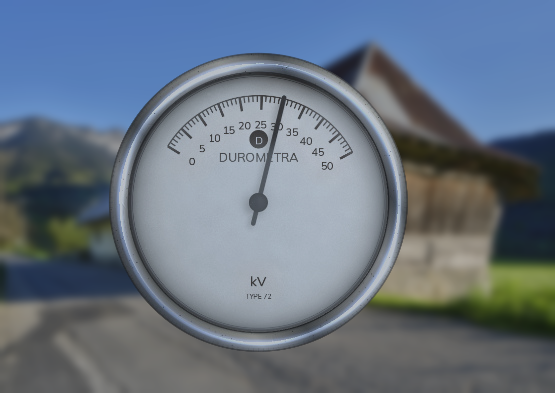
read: 30 kV
